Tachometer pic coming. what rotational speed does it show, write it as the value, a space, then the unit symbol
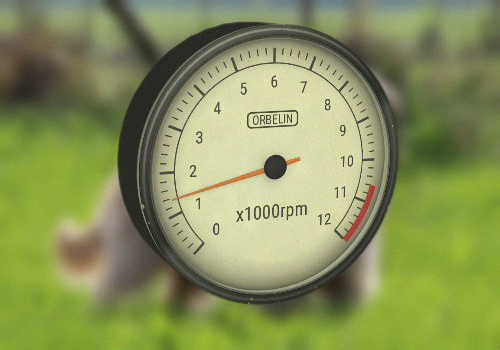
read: 1400 rpm
